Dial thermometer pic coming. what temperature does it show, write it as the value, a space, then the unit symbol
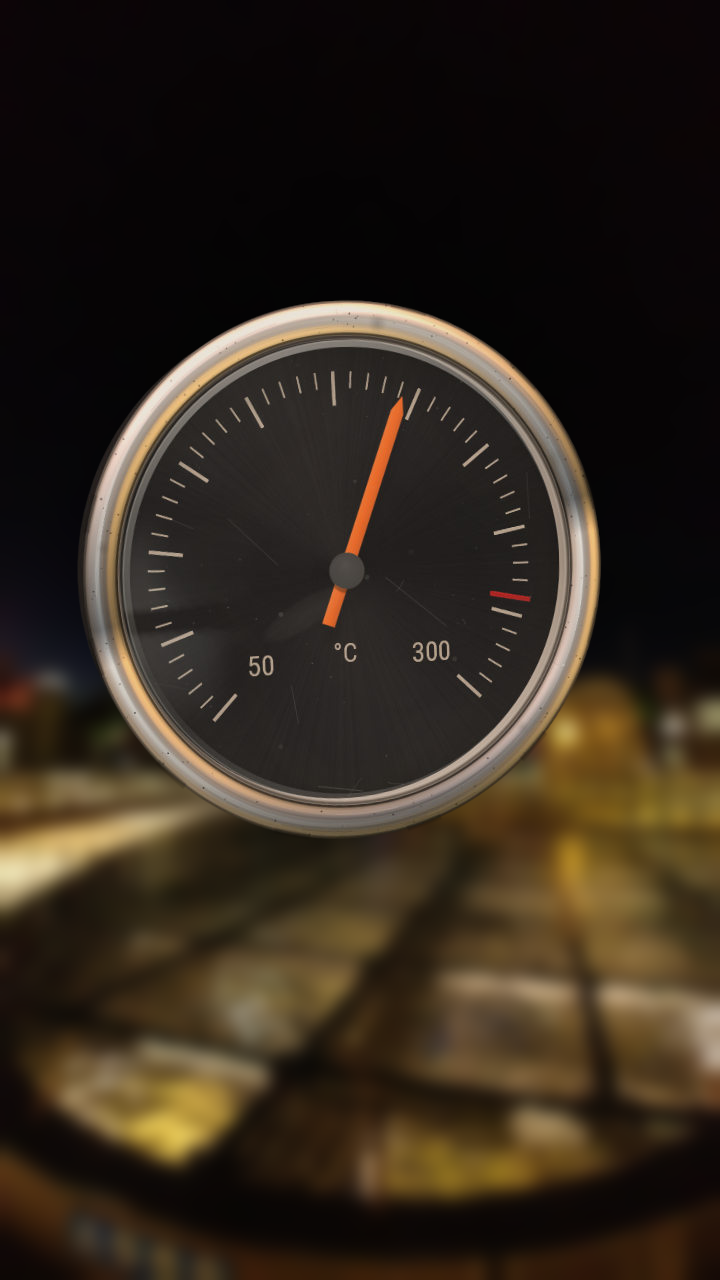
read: 195 °C
